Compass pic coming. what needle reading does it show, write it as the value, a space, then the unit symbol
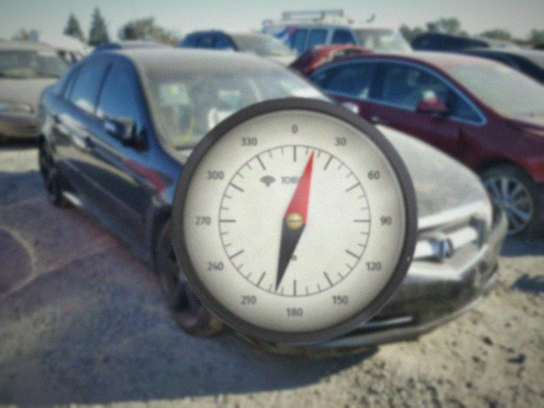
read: 15 °
